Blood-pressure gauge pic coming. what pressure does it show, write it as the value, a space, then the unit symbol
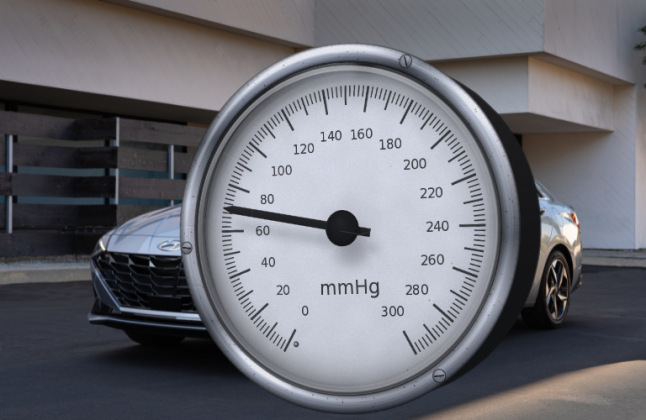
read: 70 mmHg
